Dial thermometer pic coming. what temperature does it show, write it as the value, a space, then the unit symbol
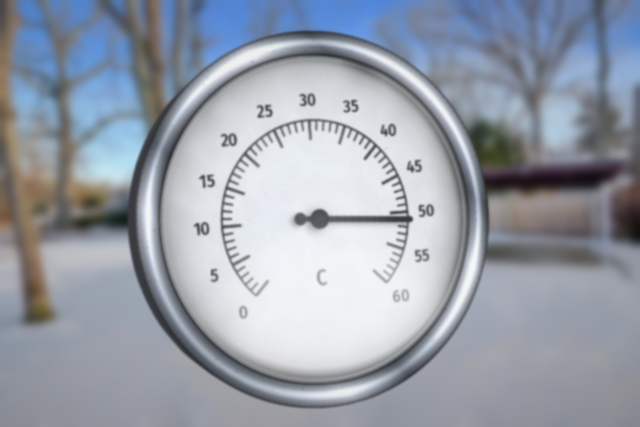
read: 51 °C
